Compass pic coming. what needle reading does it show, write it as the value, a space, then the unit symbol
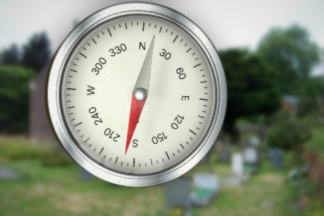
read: 190 °
